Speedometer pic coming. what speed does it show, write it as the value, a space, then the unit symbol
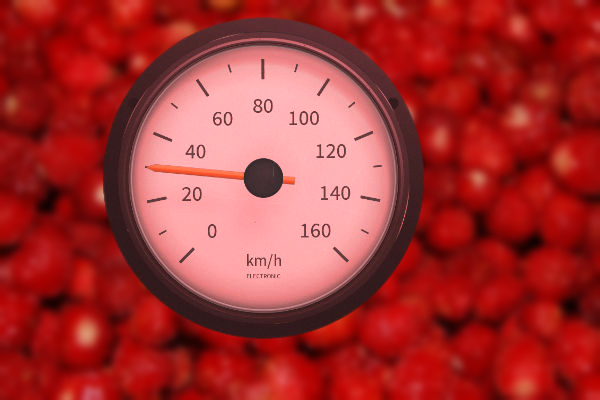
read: 30 km/h
